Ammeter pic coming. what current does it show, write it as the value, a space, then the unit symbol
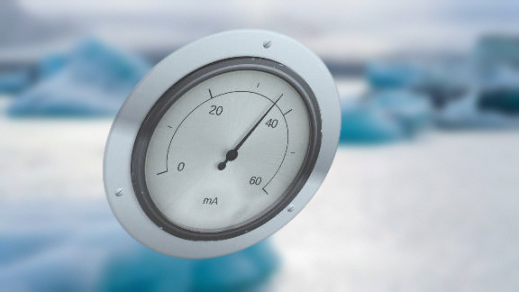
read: 35 mA
